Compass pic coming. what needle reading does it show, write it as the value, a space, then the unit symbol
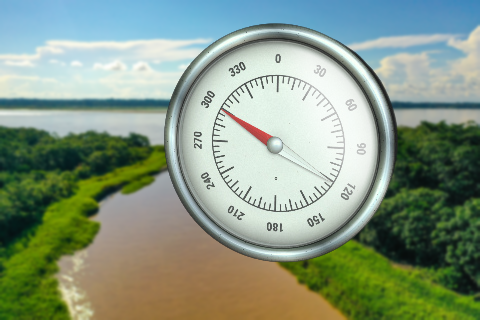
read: 300 °
